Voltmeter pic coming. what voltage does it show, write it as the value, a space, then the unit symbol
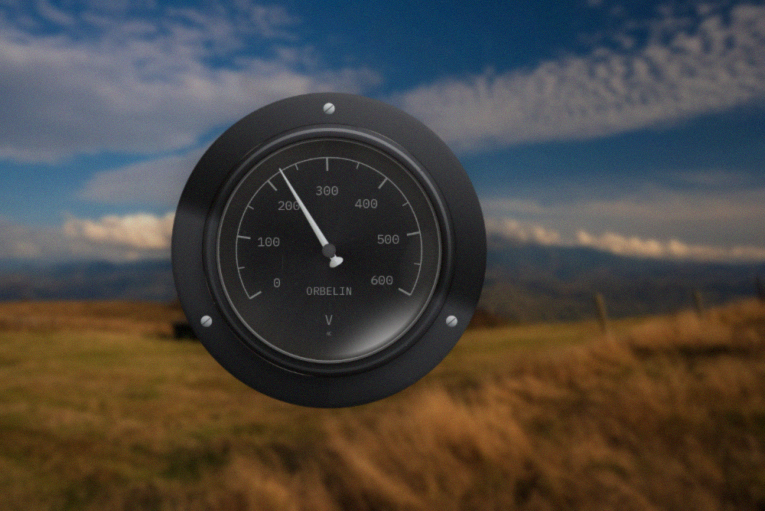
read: 225 V
